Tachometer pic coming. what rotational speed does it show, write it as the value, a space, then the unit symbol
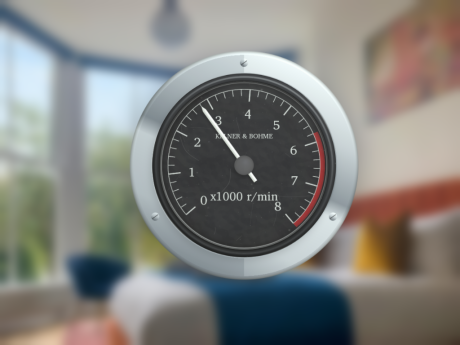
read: 2800 rpm
